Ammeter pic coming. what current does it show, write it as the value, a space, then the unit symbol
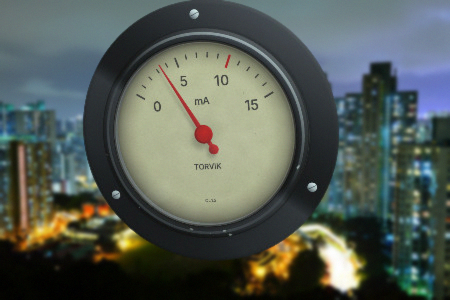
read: 3.5 mA
